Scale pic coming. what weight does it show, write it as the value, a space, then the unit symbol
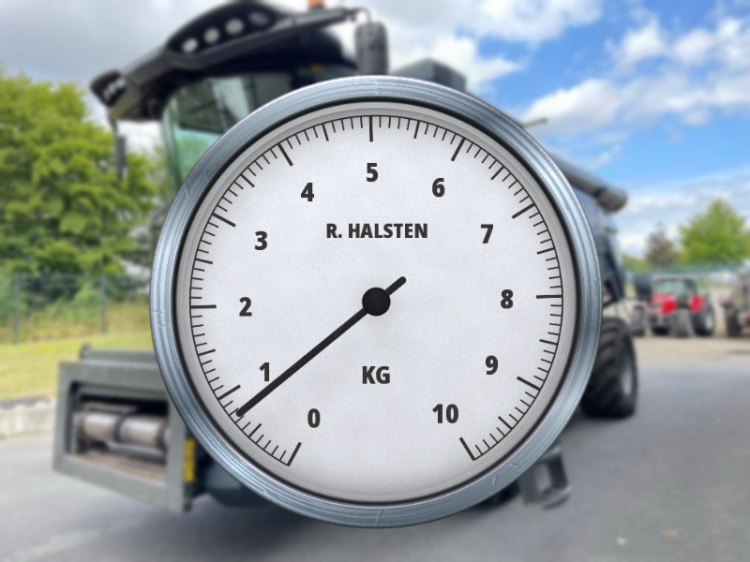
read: 0.75 kg
